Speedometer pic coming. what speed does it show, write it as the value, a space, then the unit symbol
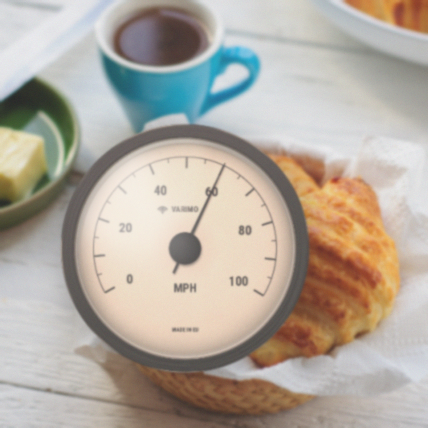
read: 60 mph
